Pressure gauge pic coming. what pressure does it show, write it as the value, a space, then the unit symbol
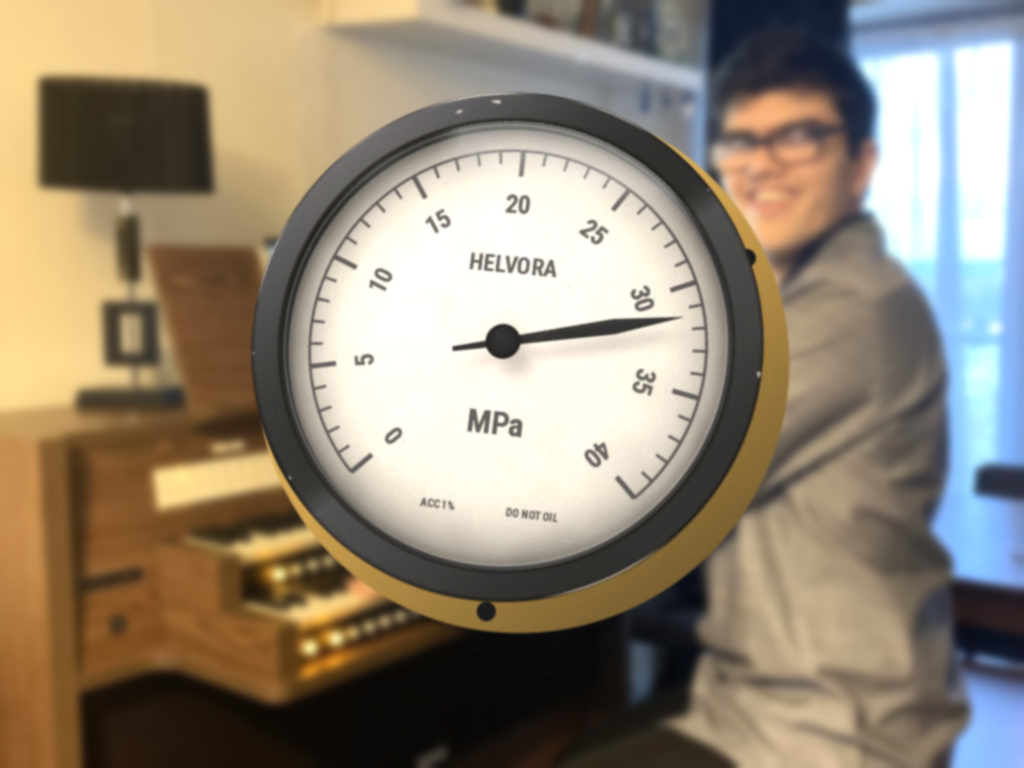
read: 31.5 MPa
